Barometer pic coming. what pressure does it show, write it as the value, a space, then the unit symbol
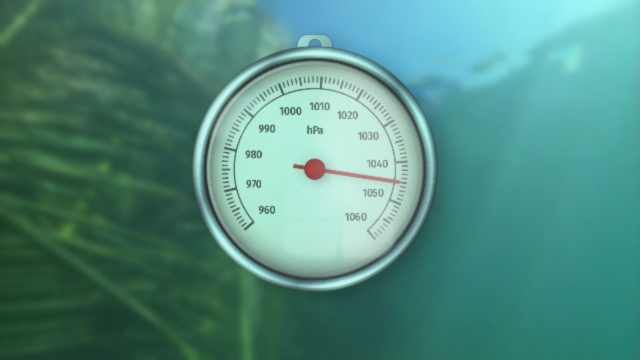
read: 1045 hPa
